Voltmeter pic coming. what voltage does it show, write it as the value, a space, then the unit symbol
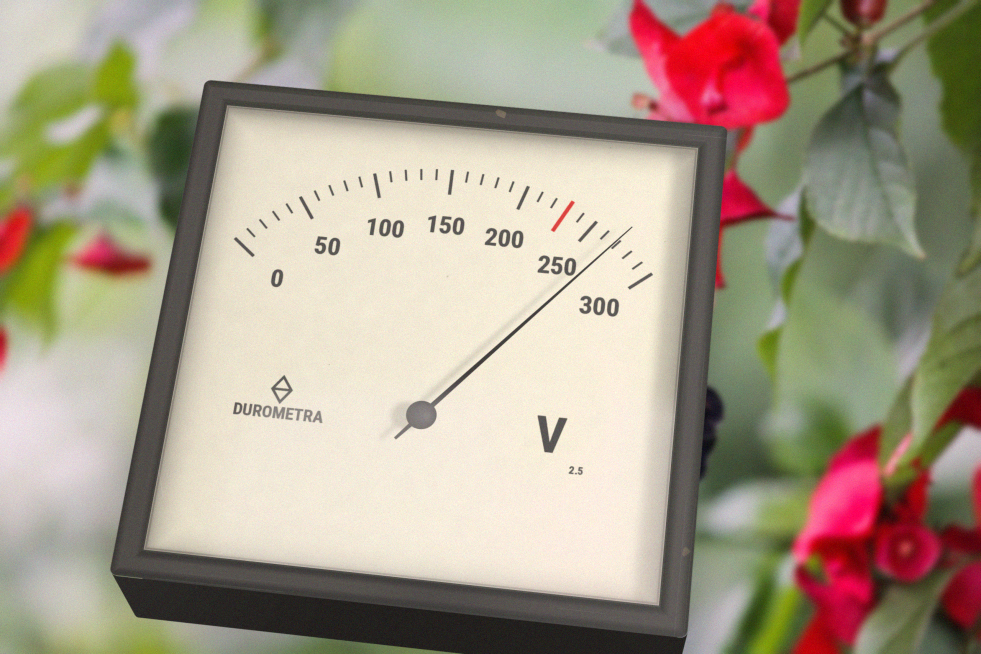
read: 270 V
